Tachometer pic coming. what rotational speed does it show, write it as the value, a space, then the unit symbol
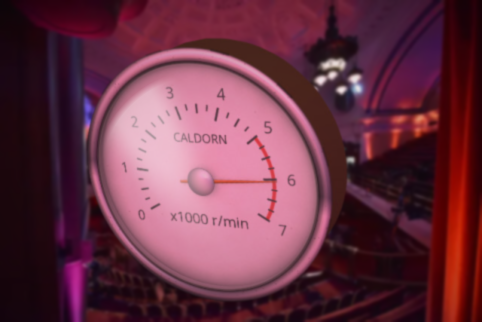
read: 6000 rpm
